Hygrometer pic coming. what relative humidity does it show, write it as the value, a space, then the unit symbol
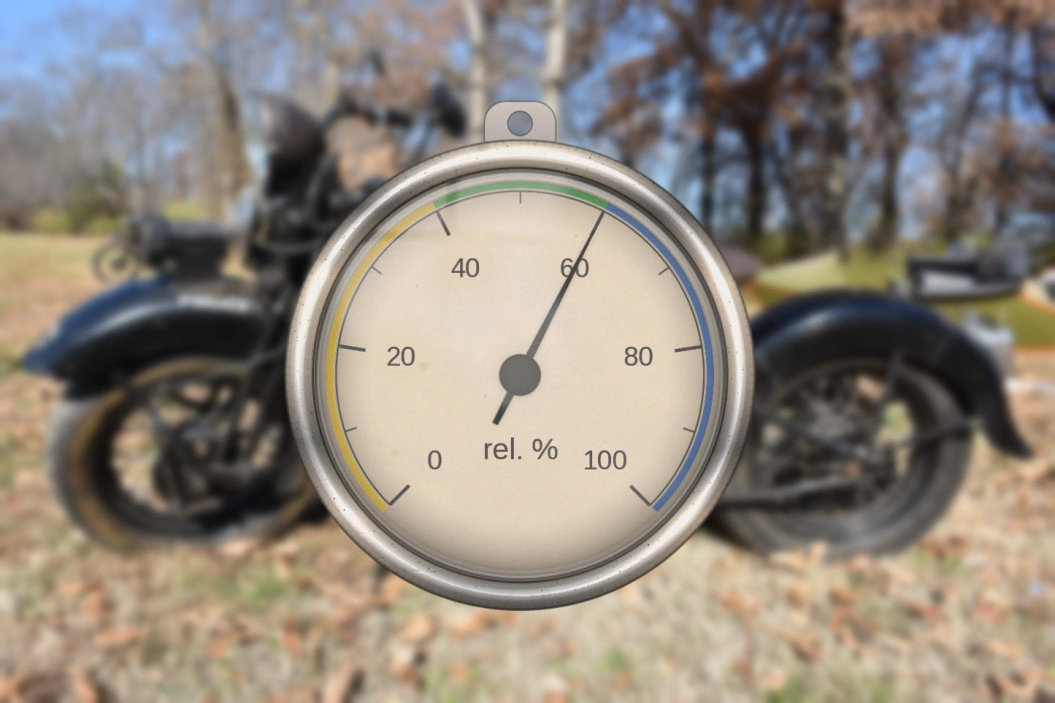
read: 60 %
